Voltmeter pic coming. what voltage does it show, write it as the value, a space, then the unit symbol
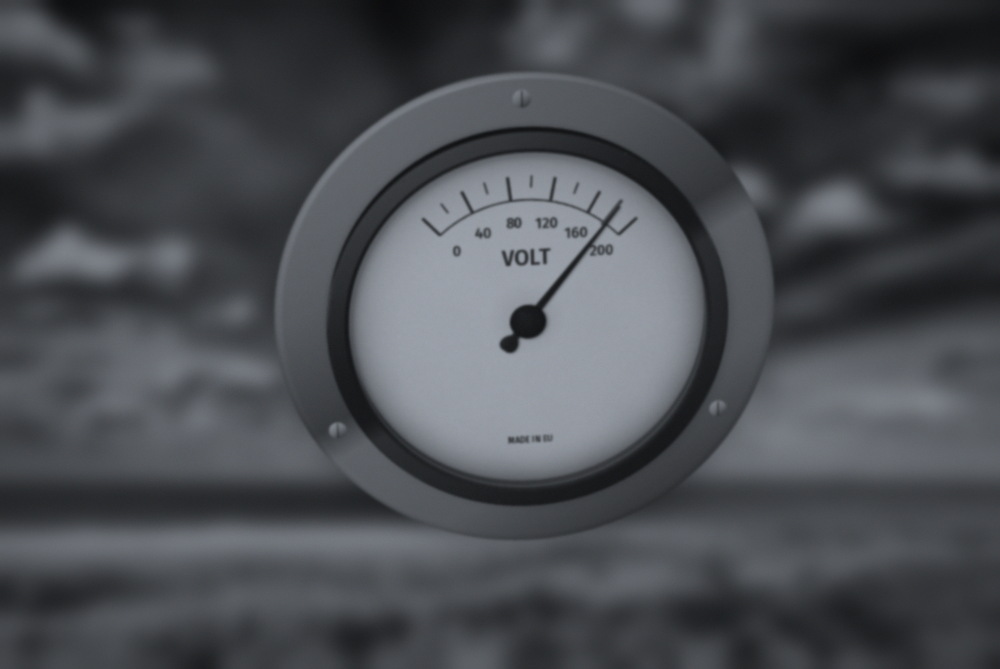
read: 180 V
